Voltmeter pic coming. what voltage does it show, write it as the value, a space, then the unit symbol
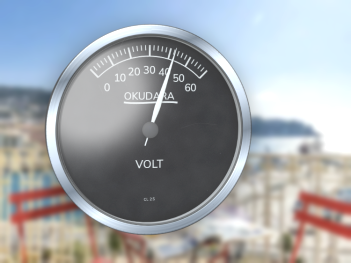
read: 42 V
